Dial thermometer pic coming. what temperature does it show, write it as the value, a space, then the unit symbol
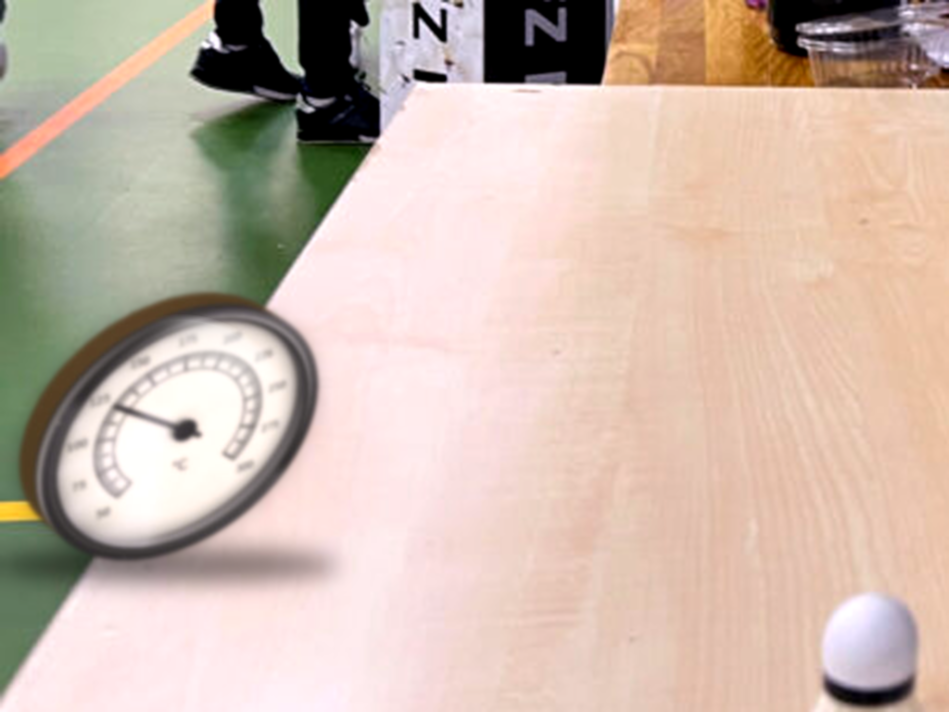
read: 125 °C
